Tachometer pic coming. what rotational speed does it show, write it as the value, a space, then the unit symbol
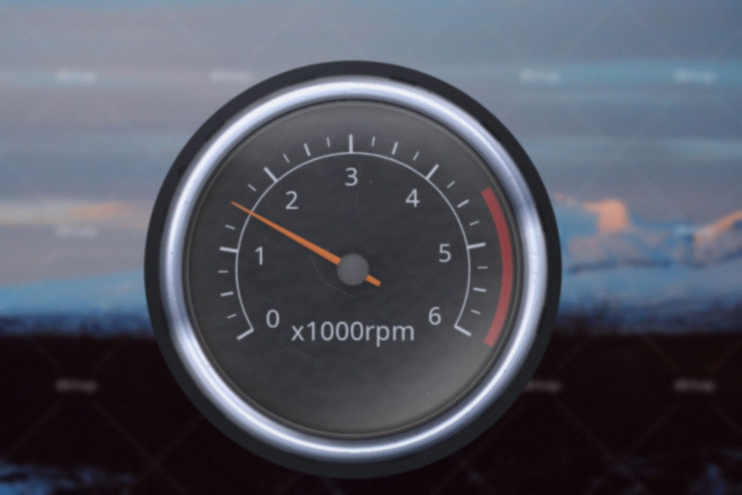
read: 1500 rpm
